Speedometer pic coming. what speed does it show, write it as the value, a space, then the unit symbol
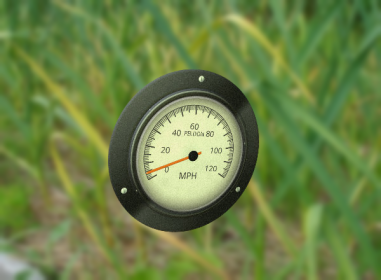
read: 5 mph
